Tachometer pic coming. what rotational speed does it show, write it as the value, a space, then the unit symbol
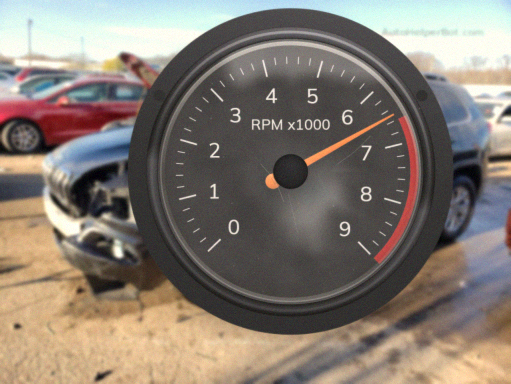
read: 6500 rpm
